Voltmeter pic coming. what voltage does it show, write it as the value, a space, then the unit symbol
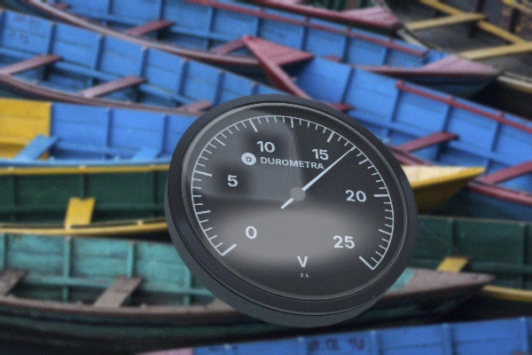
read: 16.5 V
